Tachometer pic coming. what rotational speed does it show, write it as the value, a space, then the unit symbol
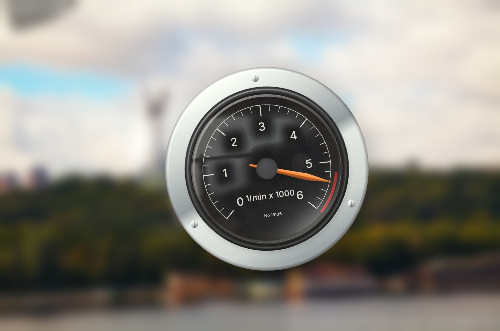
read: 5400 rpm
